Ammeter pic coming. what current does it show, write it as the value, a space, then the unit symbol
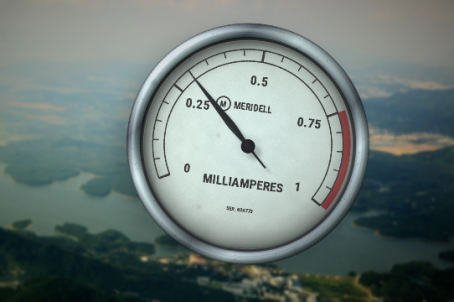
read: 0.3 mA
